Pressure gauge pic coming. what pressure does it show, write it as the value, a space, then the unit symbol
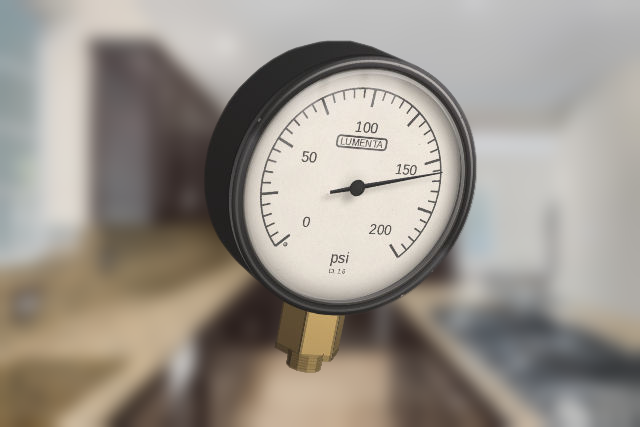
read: 155 psi
